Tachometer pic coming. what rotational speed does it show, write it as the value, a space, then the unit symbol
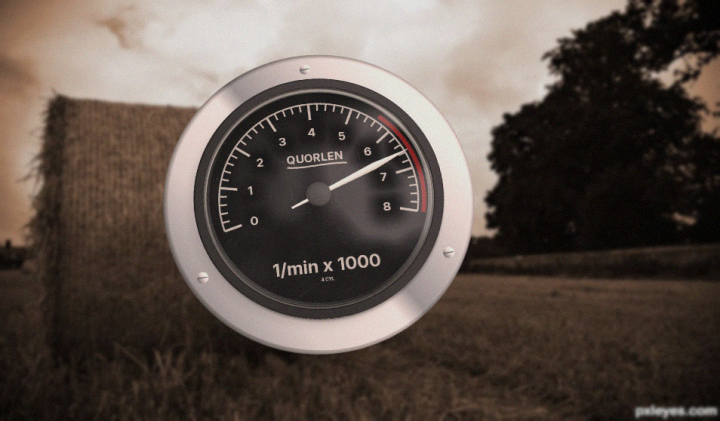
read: 6600 rpm
